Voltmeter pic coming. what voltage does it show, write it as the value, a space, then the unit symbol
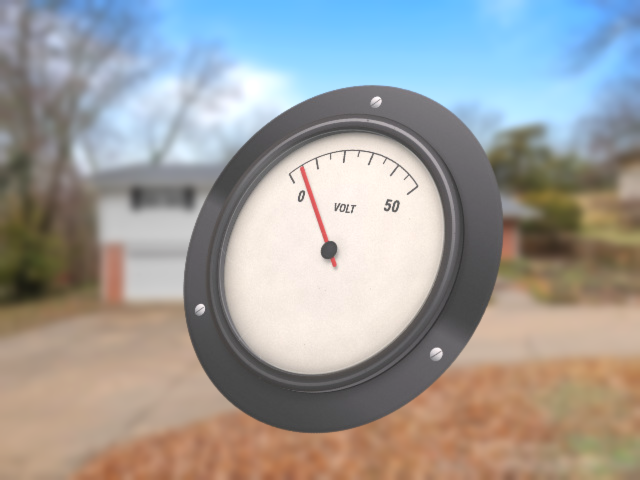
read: 5 V
